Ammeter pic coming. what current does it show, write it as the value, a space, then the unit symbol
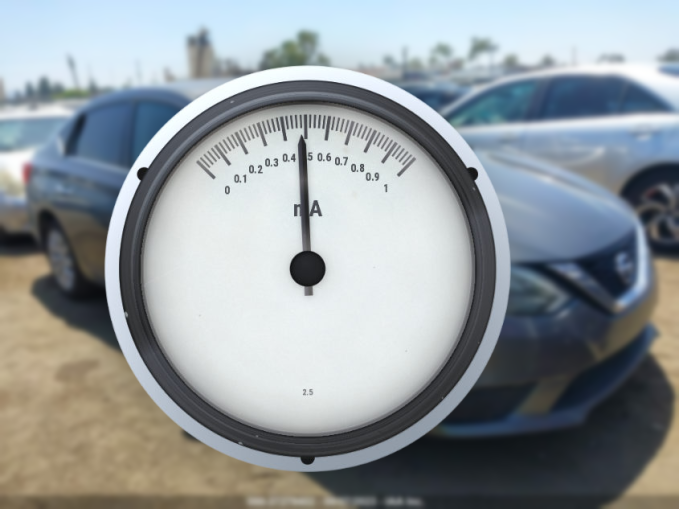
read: 0.48 mA
